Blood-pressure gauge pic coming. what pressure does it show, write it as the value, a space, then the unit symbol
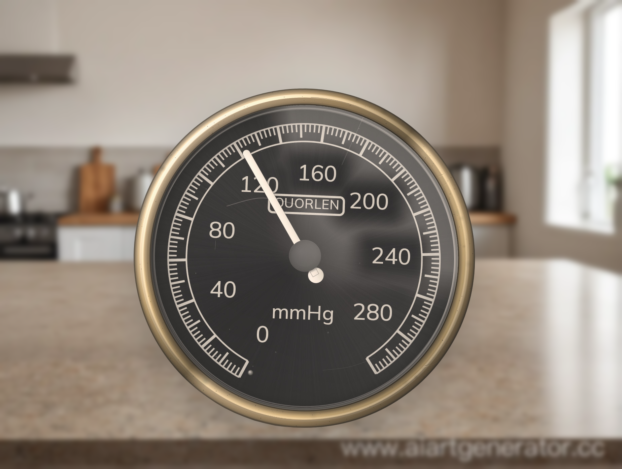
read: 122 mmHg
